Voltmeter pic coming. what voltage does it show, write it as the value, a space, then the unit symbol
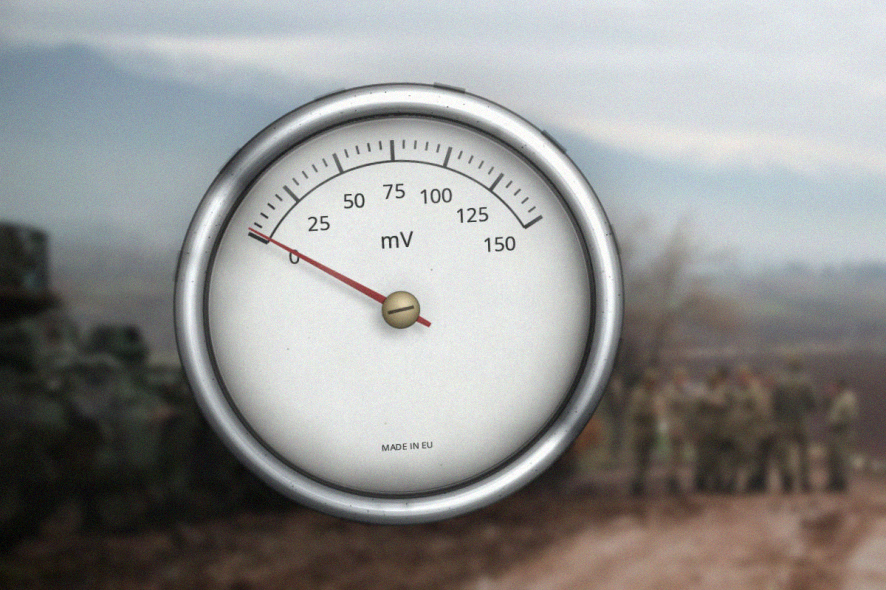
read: 2.5 mV
